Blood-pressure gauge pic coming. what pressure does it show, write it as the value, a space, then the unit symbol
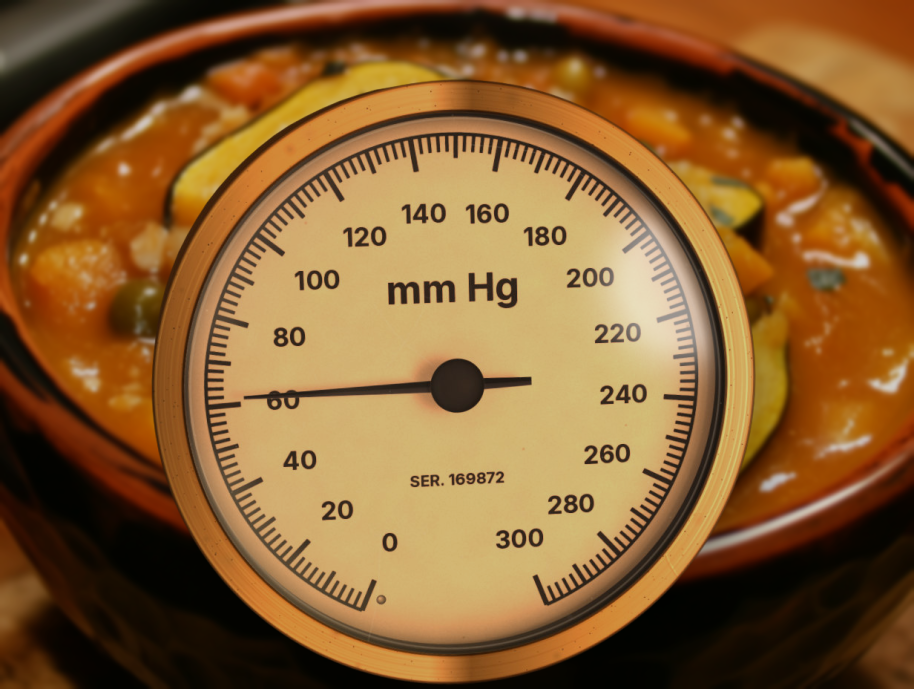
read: 62 mmHg
